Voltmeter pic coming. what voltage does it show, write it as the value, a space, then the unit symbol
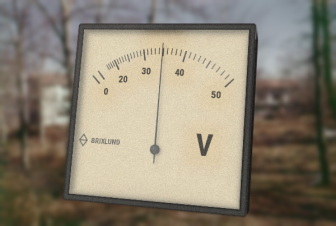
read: 35 V
